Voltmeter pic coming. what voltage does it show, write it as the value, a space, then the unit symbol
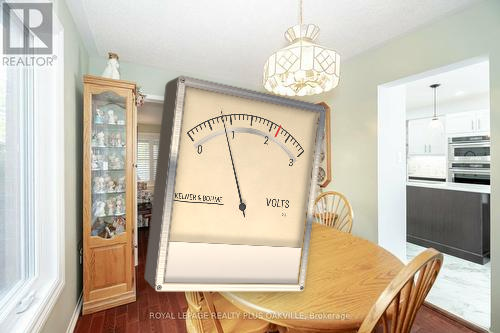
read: 0.8 V
